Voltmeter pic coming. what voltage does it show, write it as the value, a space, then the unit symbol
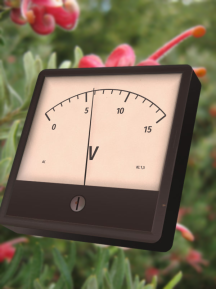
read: 6 V
